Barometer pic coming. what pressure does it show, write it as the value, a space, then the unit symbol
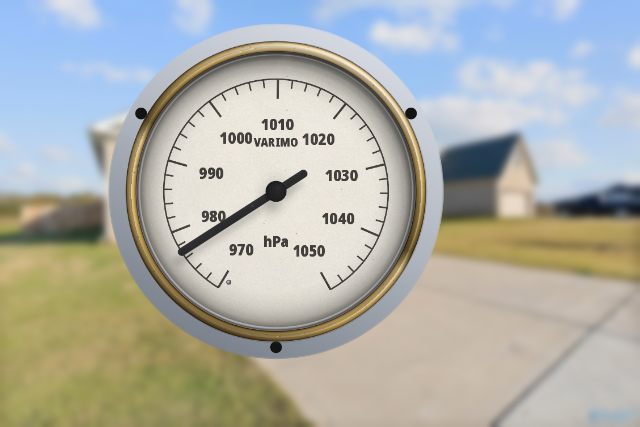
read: 977 hPa
